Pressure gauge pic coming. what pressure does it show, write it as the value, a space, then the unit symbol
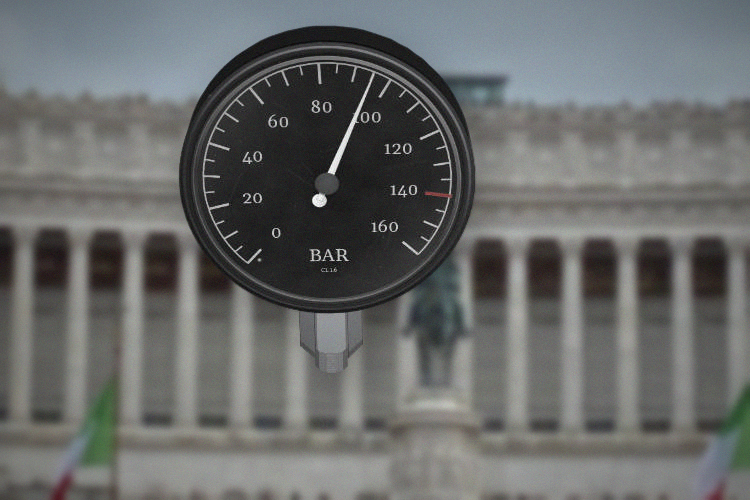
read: 95 bar
